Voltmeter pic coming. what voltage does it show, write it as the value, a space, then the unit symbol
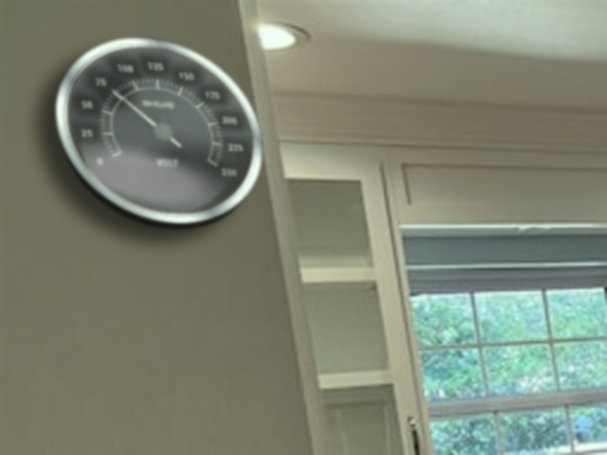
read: 75 V
